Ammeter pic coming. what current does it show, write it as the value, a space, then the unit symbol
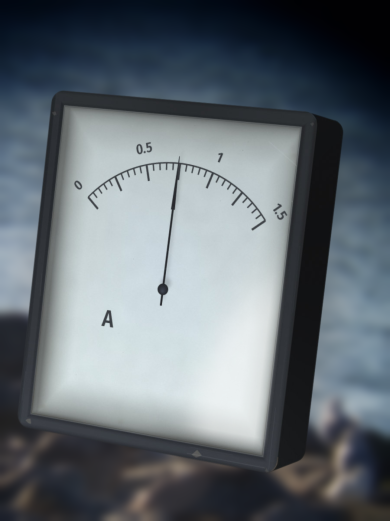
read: 0.75 A
